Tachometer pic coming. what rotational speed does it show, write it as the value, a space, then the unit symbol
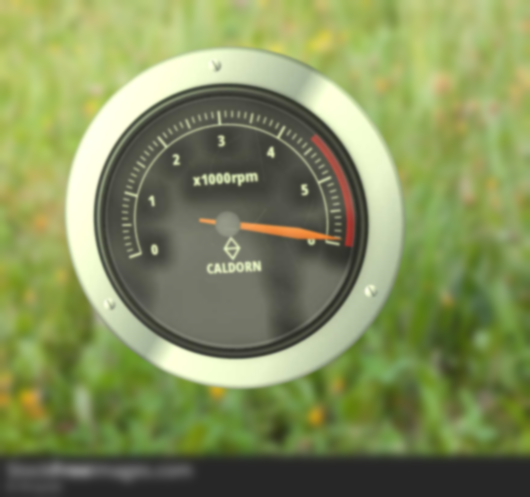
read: 5900 rpm
